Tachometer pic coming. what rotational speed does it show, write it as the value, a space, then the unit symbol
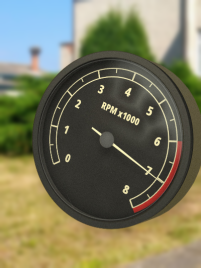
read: 7000 rpm
